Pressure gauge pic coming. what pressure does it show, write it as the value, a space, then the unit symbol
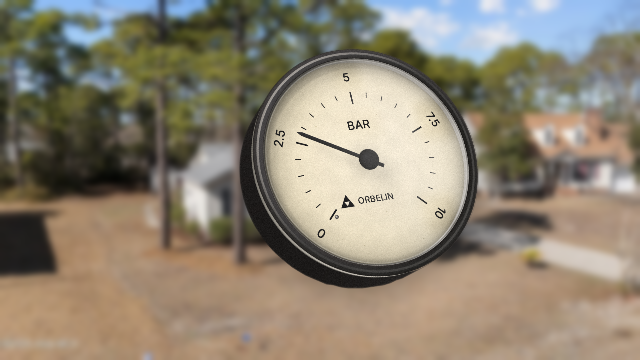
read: 2.75 bar
